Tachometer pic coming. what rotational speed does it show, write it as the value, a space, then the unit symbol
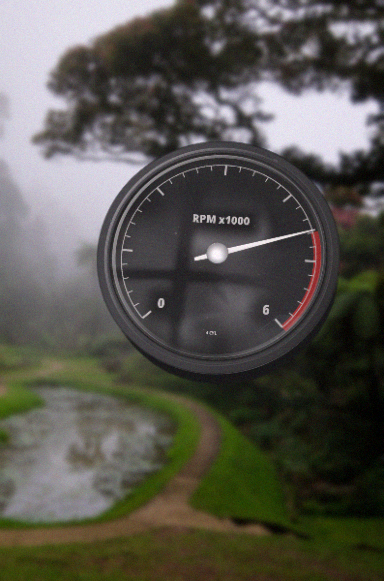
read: 4600 rpm
